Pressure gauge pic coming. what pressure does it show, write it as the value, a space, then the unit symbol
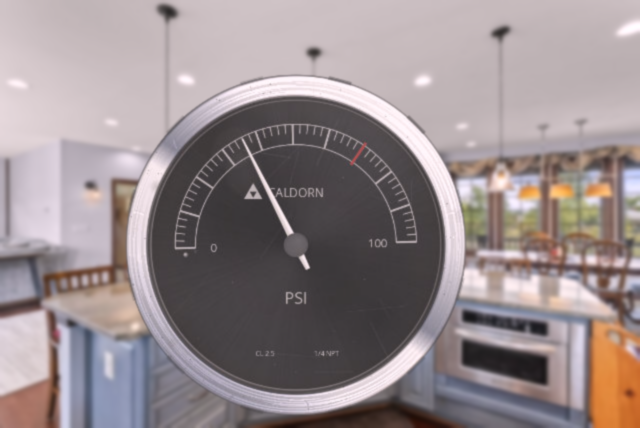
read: 36 psi
